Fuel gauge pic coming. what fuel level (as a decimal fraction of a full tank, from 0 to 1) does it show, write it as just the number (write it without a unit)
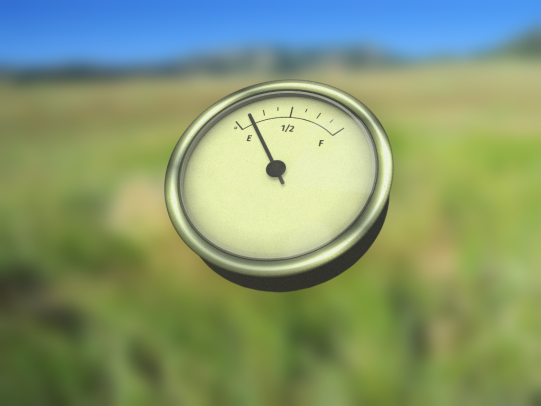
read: 0.125
